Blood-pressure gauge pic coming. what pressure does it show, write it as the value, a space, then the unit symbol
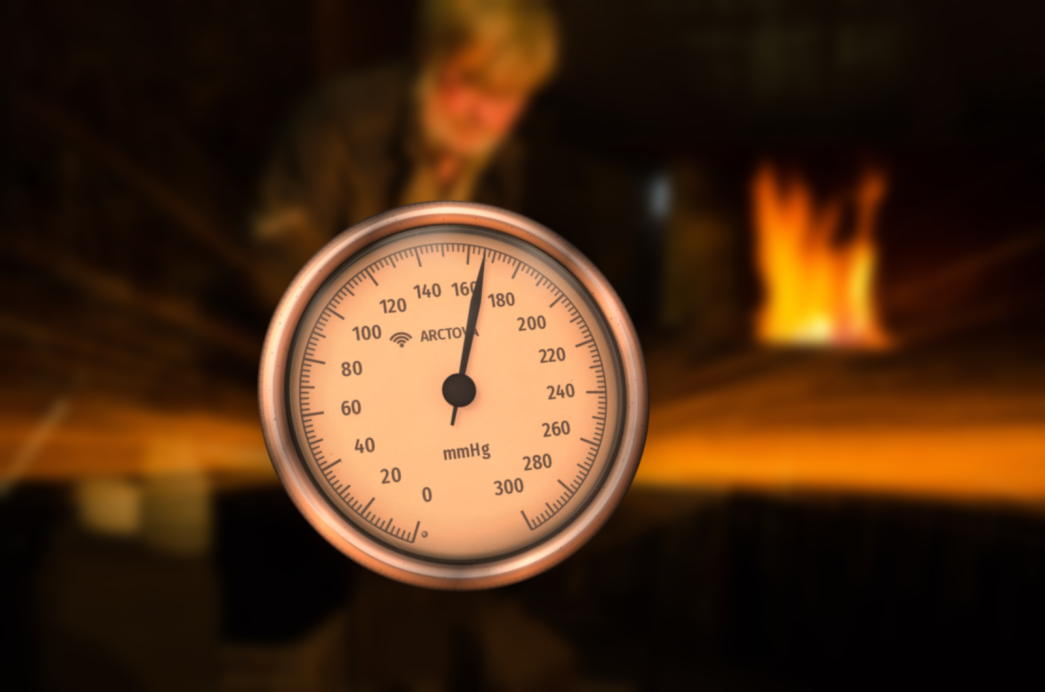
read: 166 mmHg
